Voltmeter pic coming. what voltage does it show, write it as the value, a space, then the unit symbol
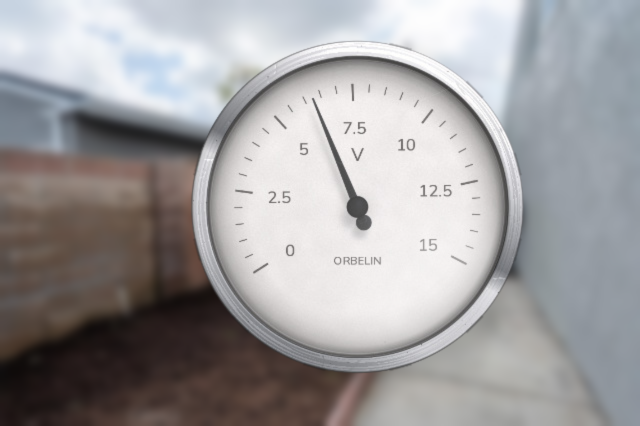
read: 6.25 V
